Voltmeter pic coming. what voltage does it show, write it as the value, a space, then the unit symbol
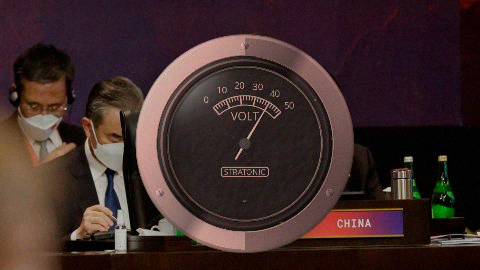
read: 40 V
